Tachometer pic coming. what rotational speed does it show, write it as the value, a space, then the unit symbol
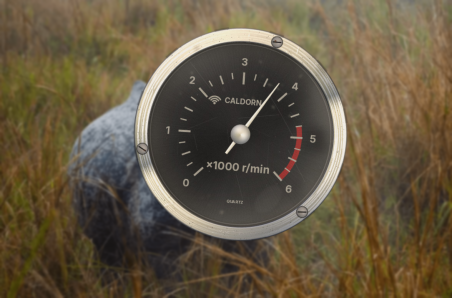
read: 3750 rpm
